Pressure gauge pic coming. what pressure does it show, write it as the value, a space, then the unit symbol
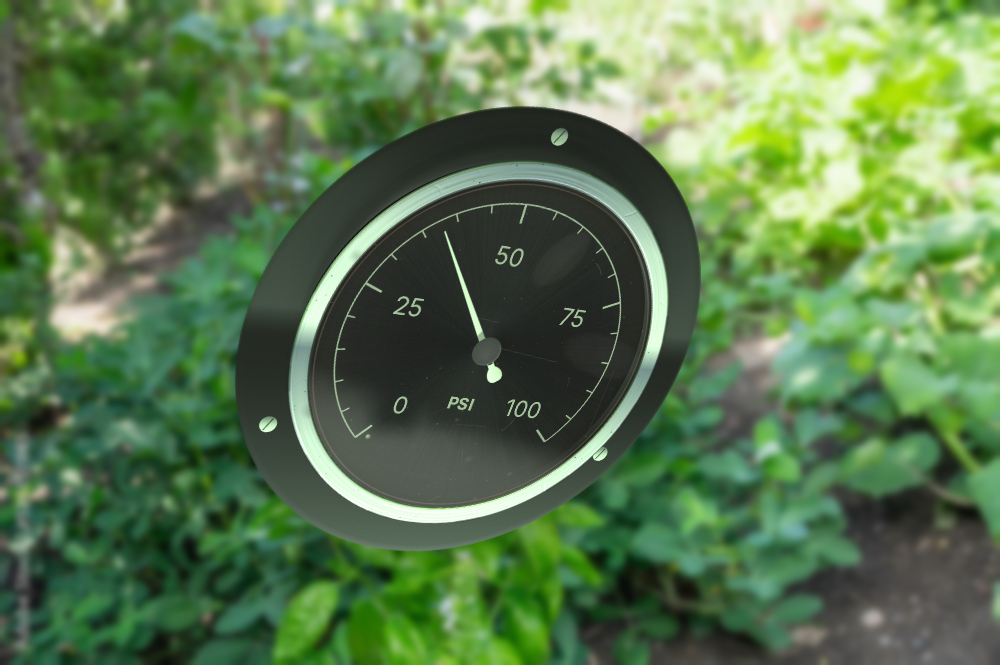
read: 37.5 psi
